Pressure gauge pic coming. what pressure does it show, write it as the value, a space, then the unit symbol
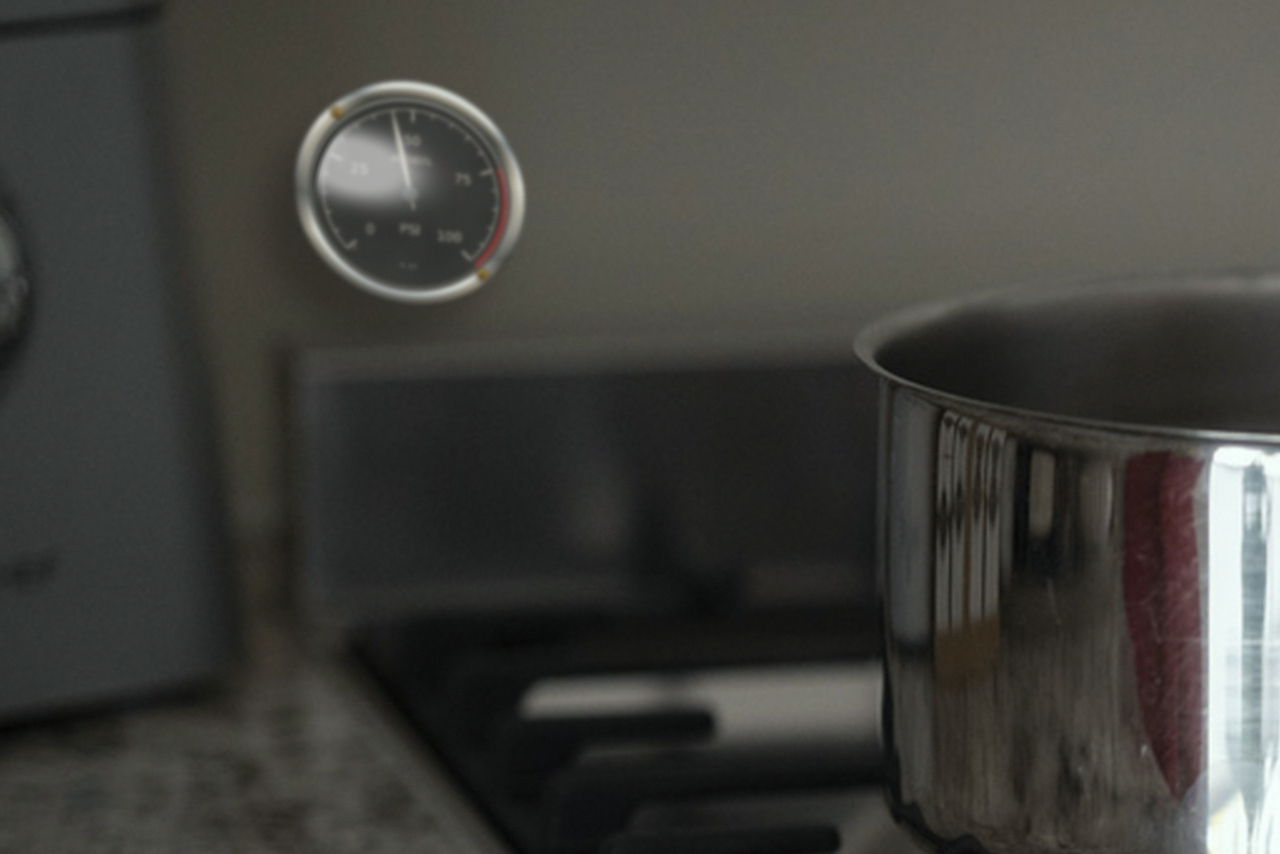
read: 45 psi
